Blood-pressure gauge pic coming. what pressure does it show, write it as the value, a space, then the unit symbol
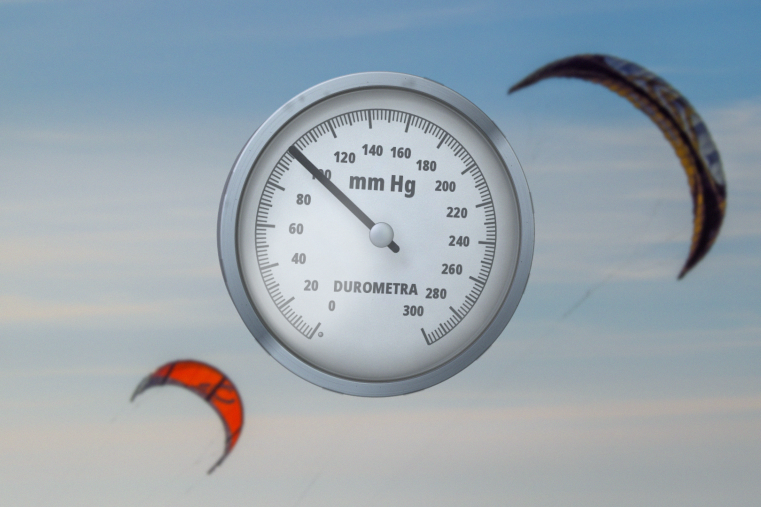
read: 98 mmHg
